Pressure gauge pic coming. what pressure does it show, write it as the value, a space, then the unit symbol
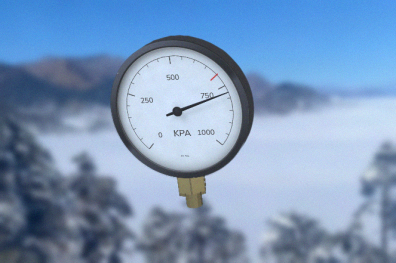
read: 775 kPa
